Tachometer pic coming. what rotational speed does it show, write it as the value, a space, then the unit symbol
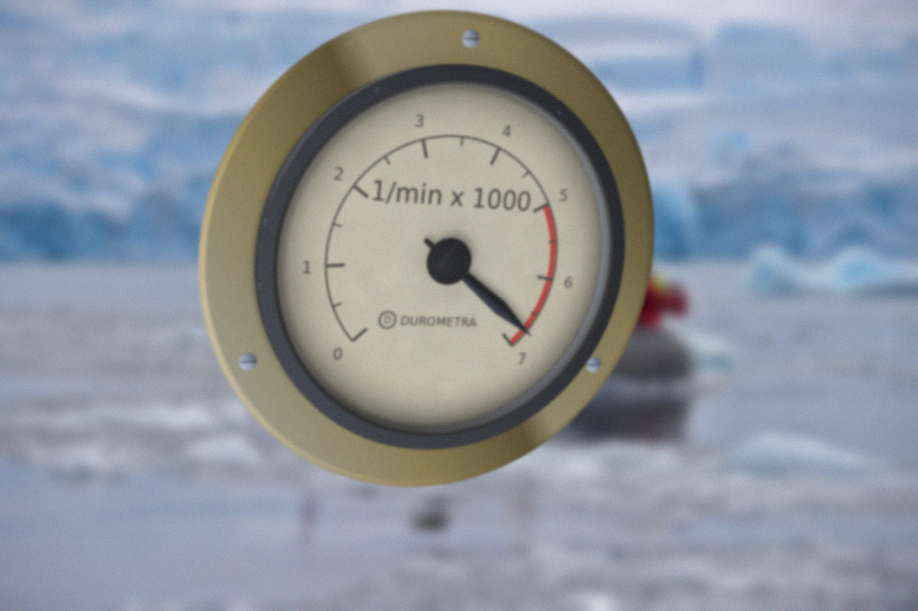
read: 6750 rpm
